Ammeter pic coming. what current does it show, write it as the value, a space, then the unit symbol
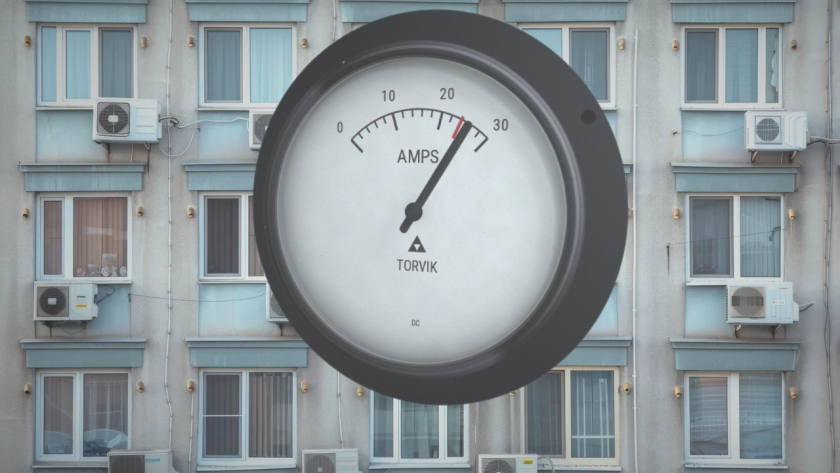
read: 26 A
